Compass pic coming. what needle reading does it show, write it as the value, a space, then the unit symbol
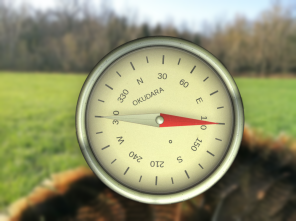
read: 120 °
